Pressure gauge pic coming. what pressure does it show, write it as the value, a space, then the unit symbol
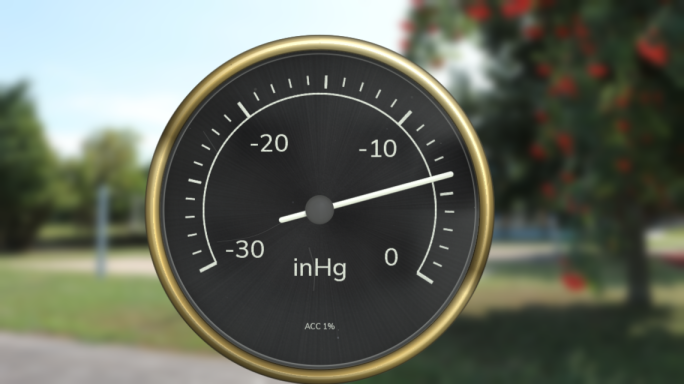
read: -6 inHg
